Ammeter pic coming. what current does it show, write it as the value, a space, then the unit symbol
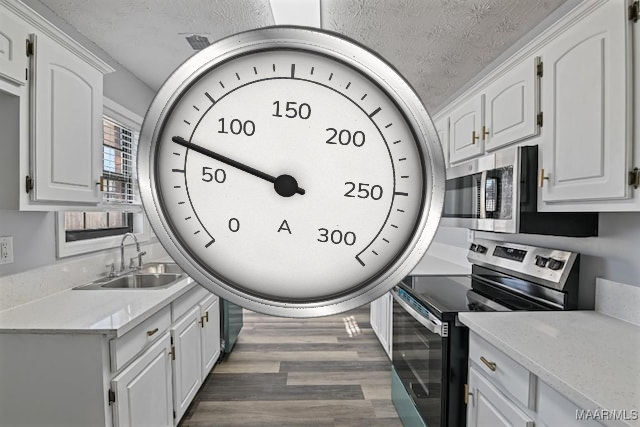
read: 70 A
